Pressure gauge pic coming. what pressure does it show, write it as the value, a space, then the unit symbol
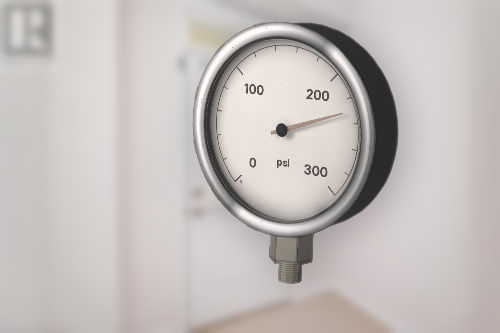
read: 230 psi
